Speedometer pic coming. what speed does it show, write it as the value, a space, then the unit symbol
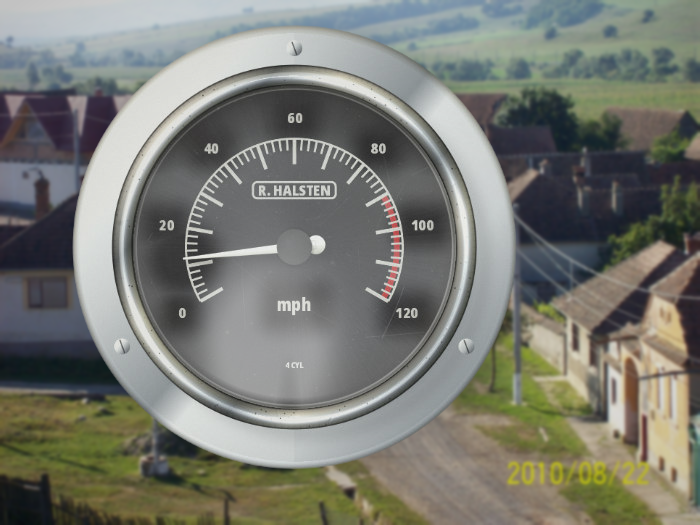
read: 12 mph
